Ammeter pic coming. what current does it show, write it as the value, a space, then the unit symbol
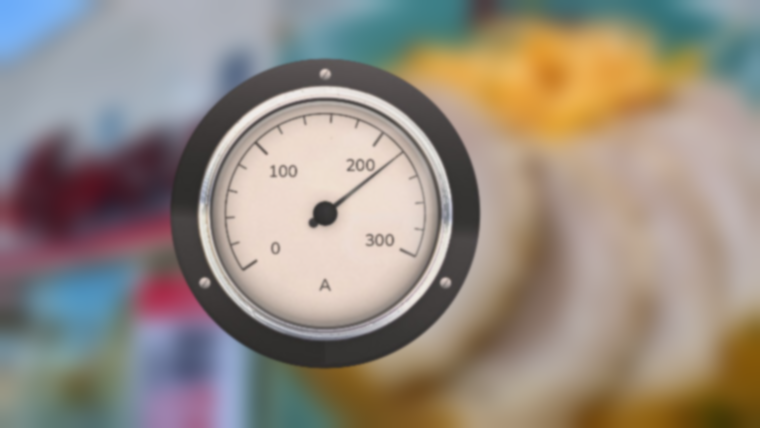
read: 220 A
